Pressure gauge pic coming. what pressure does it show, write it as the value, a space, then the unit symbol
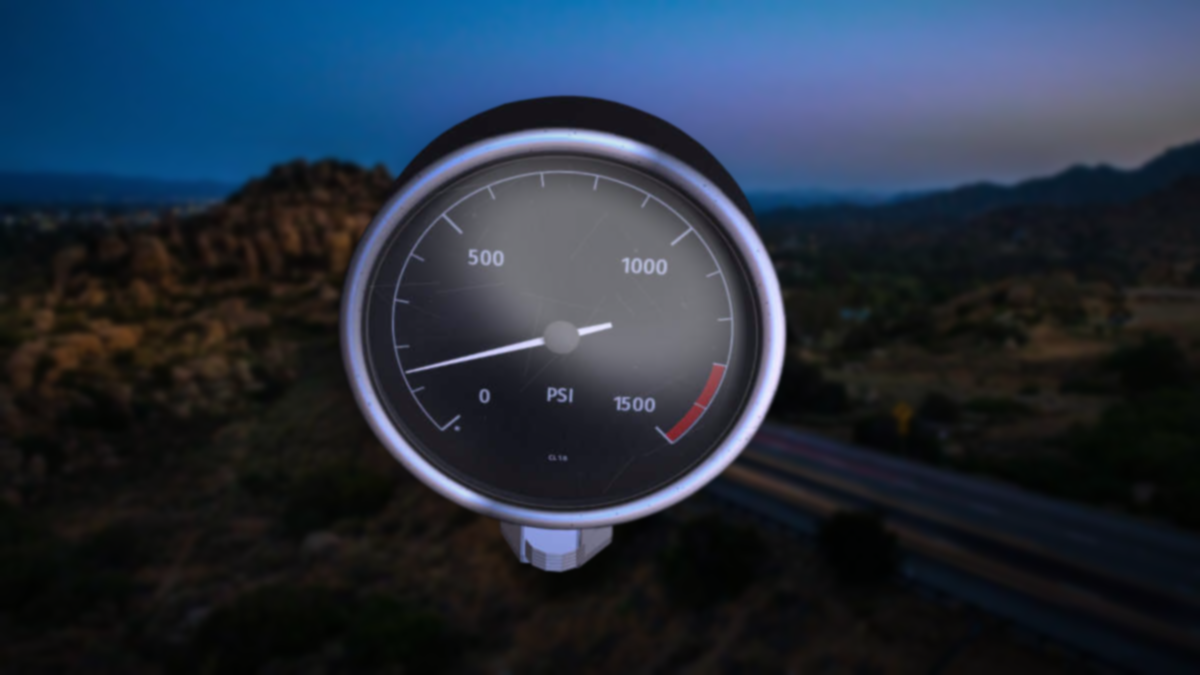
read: 150 psi
